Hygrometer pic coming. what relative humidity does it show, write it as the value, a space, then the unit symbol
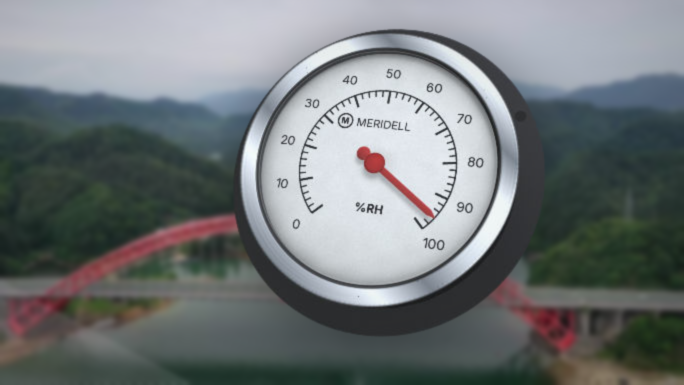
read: 96 %
